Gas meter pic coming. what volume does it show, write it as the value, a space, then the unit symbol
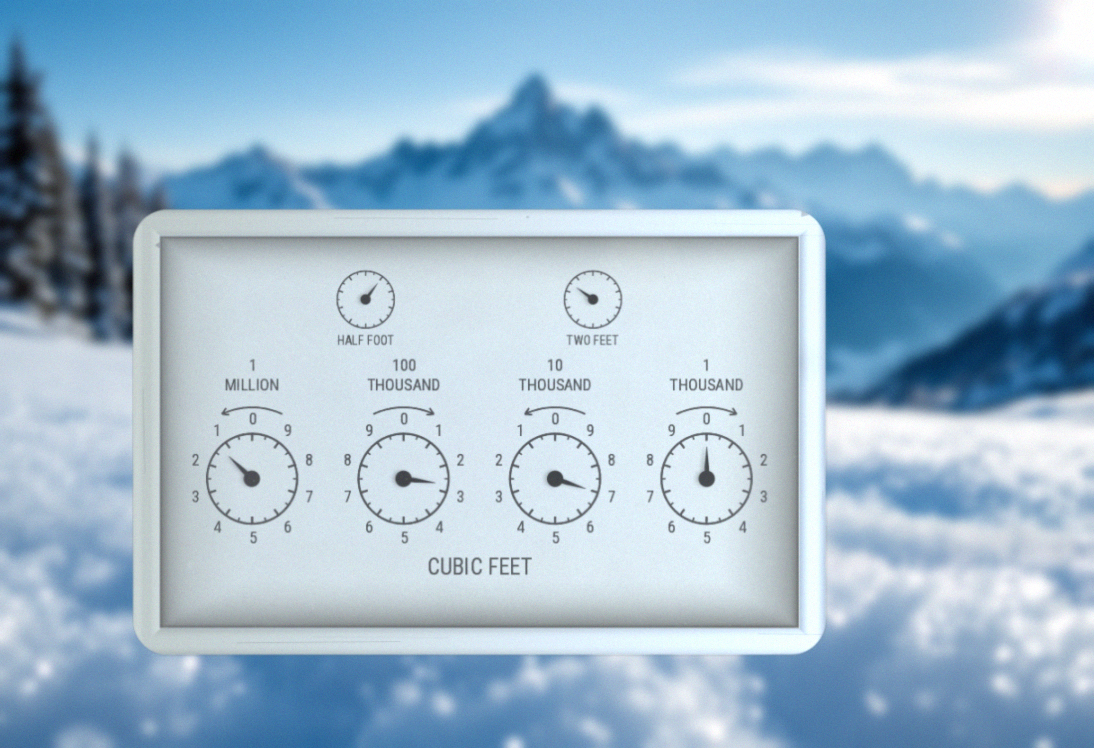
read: 127000 ft³
